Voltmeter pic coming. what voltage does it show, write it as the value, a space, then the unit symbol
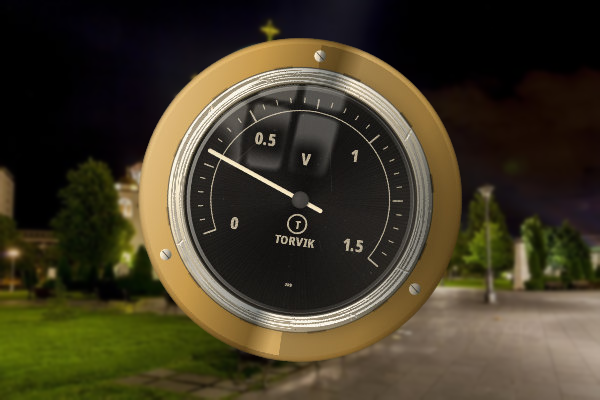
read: 0.3 V
